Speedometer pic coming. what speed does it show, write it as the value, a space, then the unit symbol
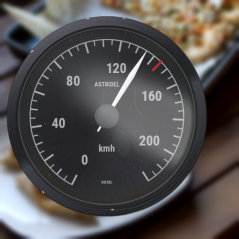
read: 135 km/h
